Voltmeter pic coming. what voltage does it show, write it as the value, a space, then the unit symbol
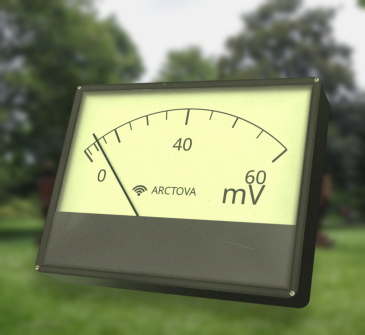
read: 12.5 mV
